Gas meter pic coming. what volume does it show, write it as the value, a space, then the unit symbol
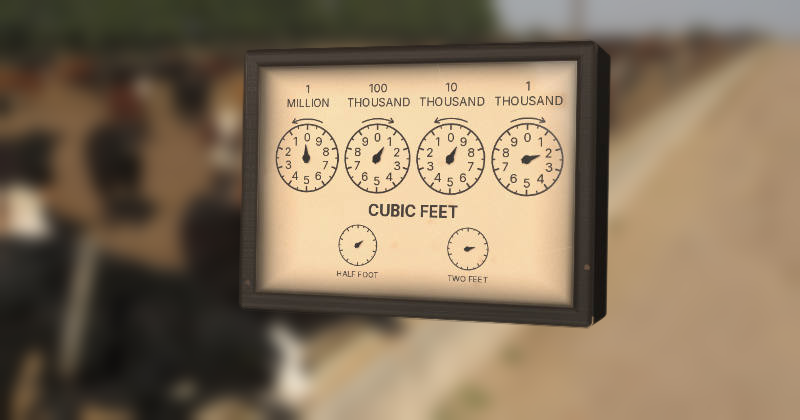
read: 9200 ft³
